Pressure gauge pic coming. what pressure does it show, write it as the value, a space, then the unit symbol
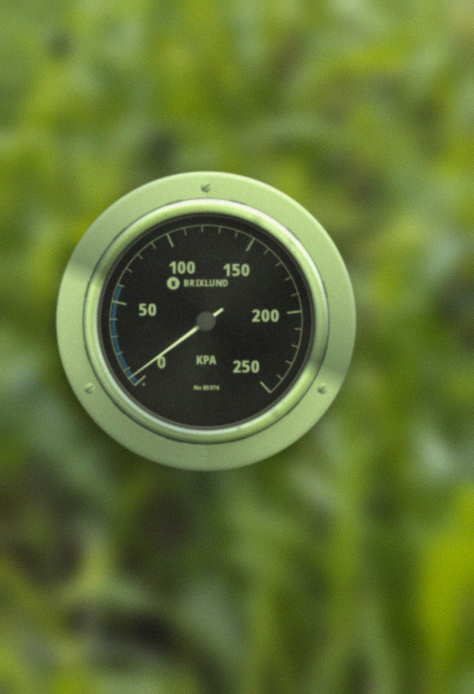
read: 5 kPa
